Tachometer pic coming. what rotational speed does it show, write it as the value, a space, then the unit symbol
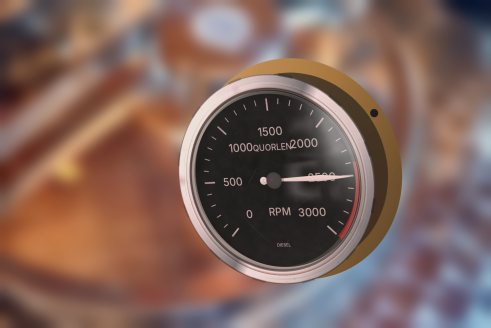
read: 2500 rpm
